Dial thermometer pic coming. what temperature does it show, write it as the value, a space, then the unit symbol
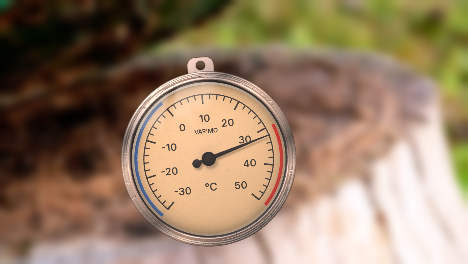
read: 32 °C
